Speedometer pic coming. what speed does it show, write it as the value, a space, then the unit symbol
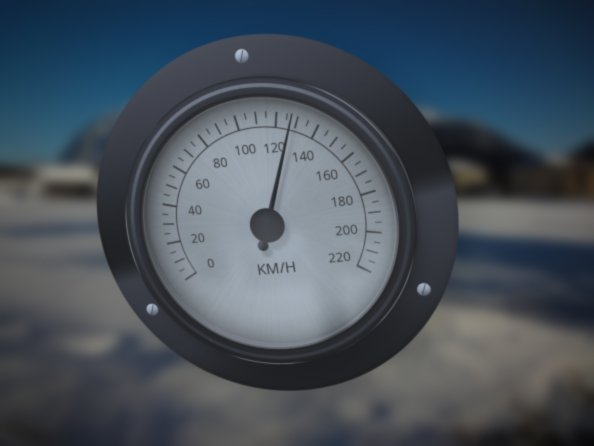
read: 127.5 km/h
